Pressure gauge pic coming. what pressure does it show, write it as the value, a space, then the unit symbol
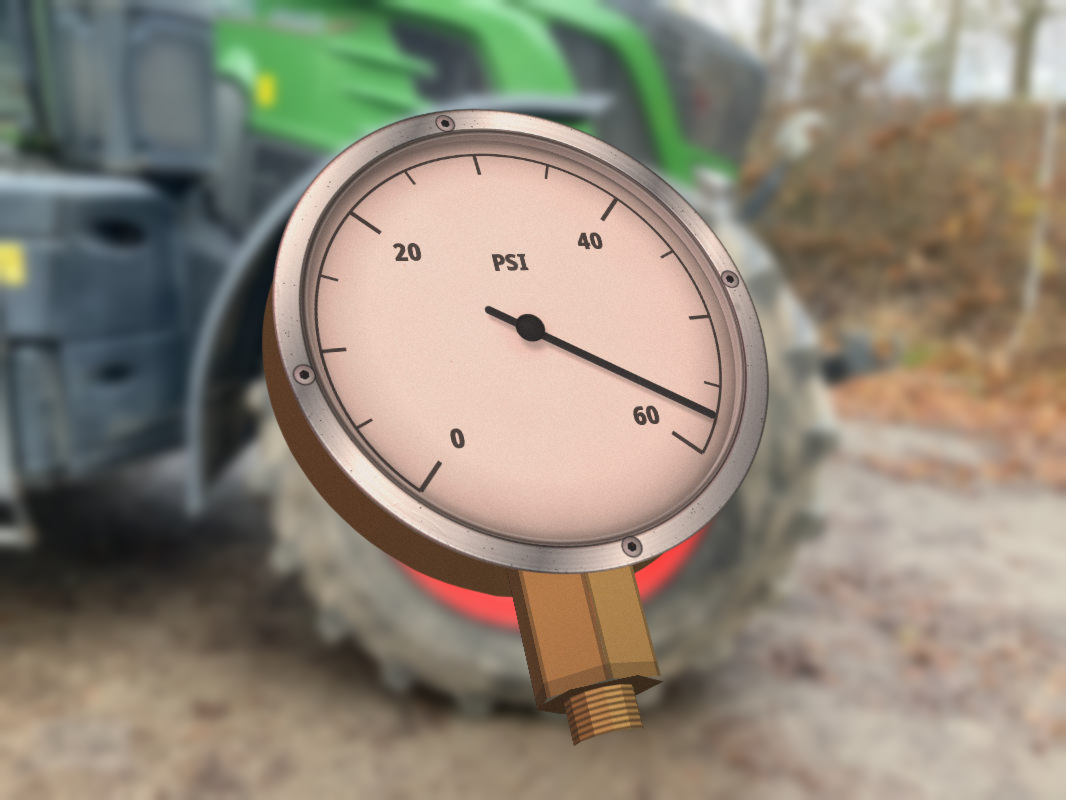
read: 57.5 psi
